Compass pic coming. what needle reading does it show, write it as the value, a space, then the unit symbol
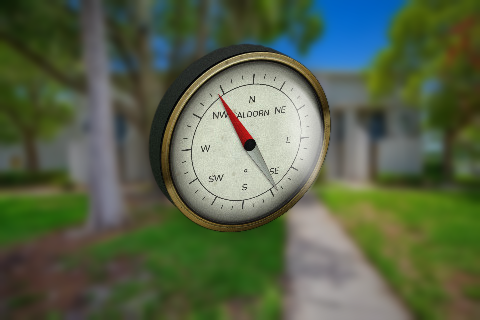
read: 325 °
